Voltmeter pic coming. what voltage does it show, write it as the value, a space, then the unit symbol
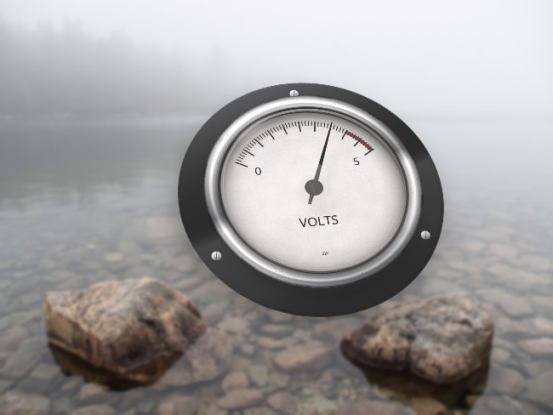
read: 3.5 V
